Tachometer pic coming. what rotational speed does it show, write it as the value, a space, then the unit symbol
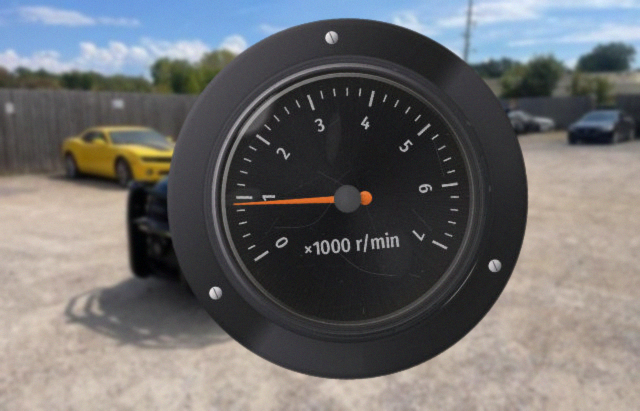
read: 900 rpm
